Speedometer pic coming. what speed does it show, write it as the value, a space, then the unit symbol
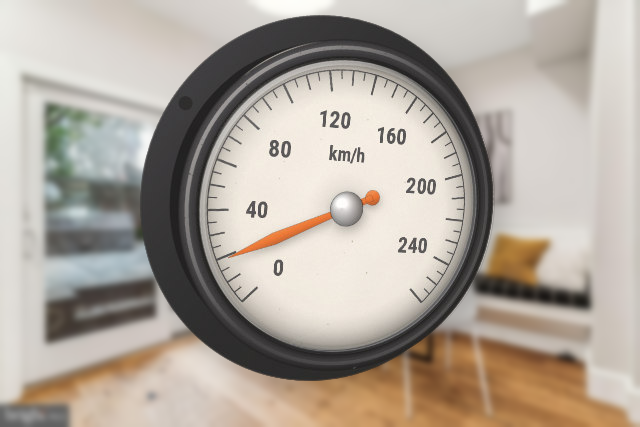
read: 20 km/h
